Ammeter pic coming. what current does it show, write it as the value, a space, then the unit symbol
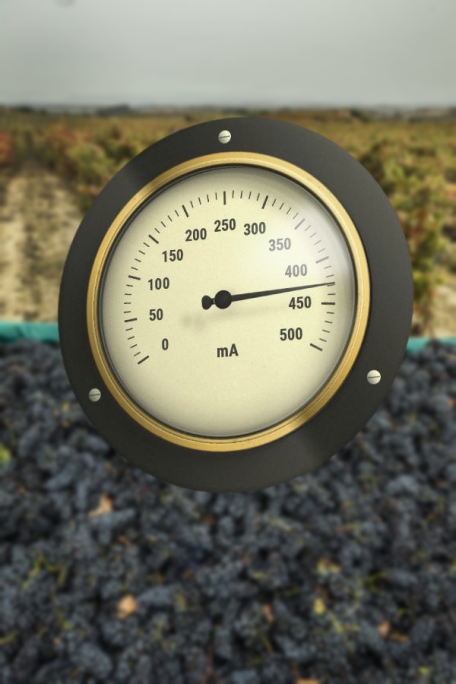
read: 430 mA
